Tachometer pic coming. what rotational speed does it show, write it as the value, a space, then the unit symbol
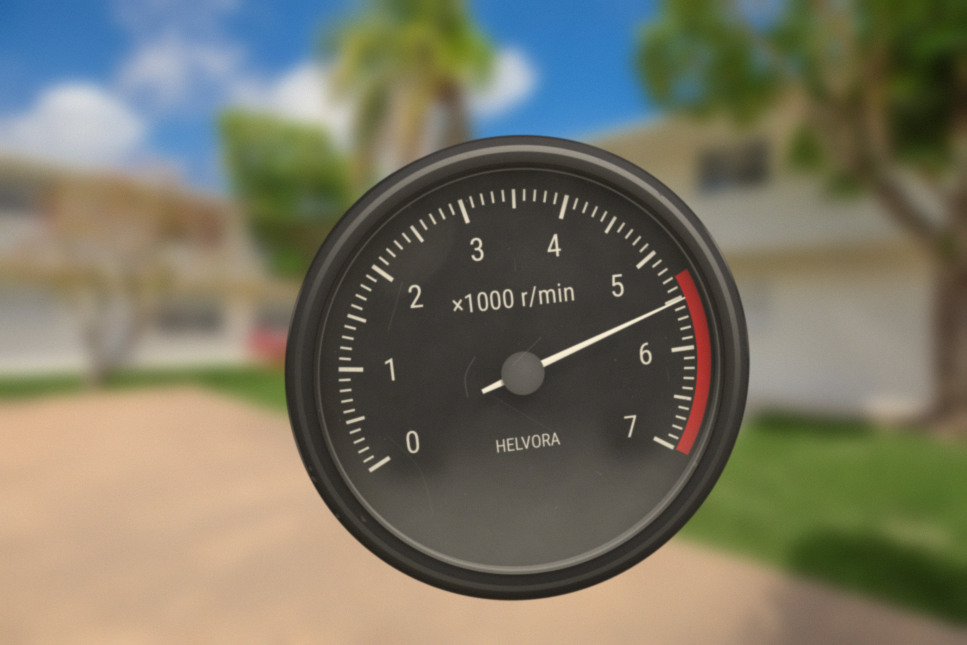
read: 5500 rpm
